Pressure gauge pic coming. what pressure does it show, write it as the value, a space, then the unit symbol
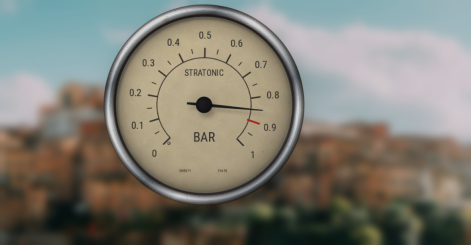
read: 0.85 bar
